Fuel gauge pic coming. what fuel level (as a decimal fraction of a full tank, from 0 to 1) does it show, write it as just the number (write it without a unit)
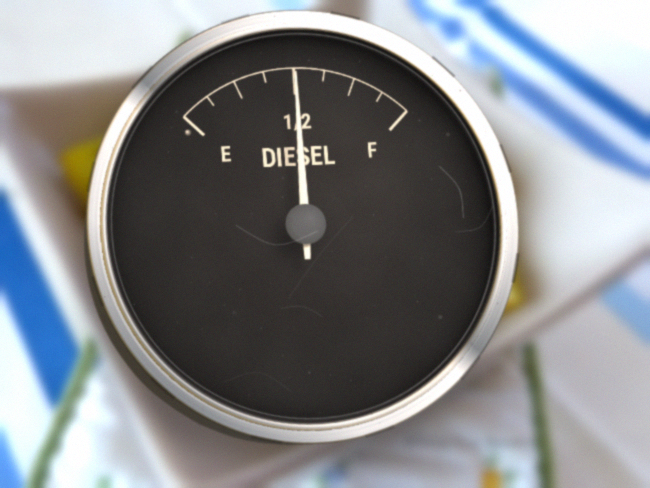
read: 0.5
